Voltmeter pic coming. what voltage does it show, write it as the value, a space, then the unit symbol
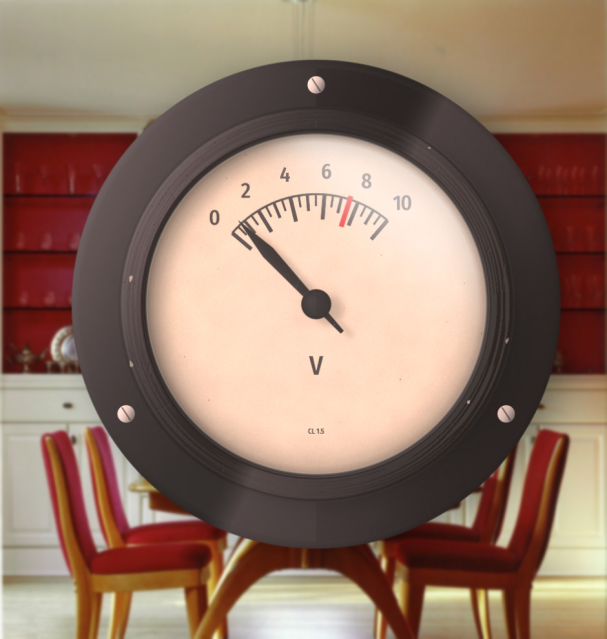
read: 0.75 V
